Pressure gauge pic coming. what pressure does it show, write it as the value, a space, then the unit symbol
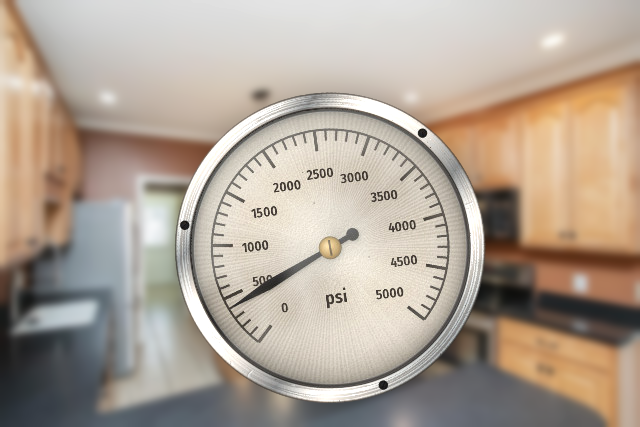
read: 400 psi
